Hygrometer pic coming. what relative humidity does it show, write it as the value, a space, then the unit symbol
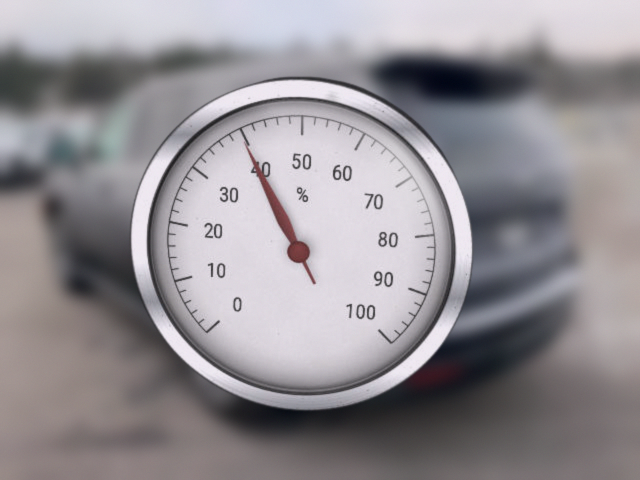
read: 40 %
